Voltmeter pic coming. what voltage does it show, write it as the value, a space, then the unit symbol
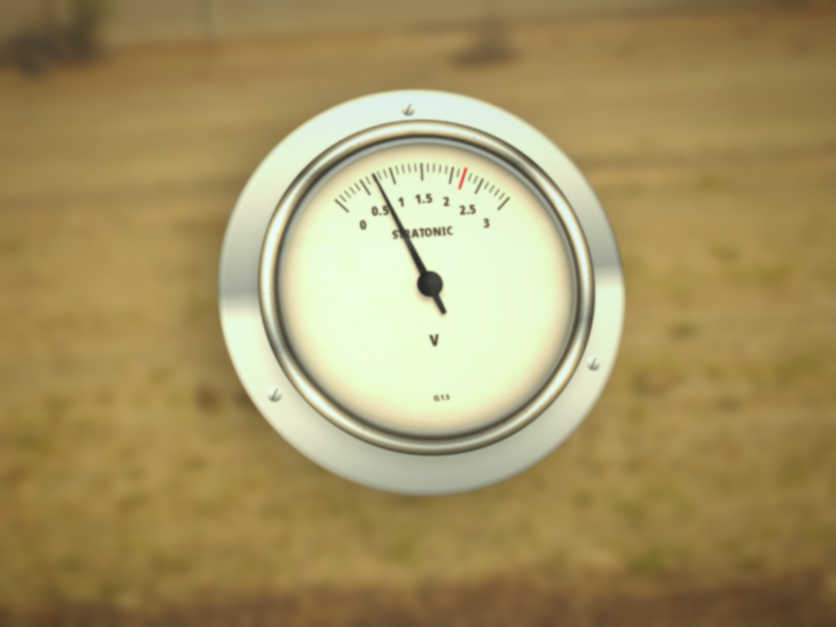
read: 0.7 V
